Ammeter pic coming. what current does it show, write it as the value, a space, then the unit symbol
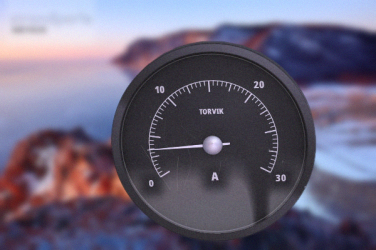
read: 3.5 A
